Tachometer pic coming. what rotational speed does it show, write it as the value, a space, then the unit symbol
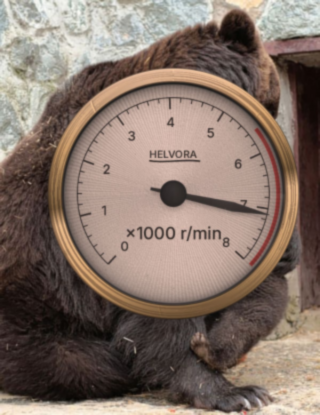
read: 7100 rpm
